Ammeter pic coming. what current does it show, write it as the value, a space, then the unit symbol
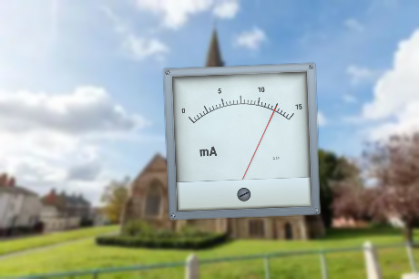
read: 12.5 mA
